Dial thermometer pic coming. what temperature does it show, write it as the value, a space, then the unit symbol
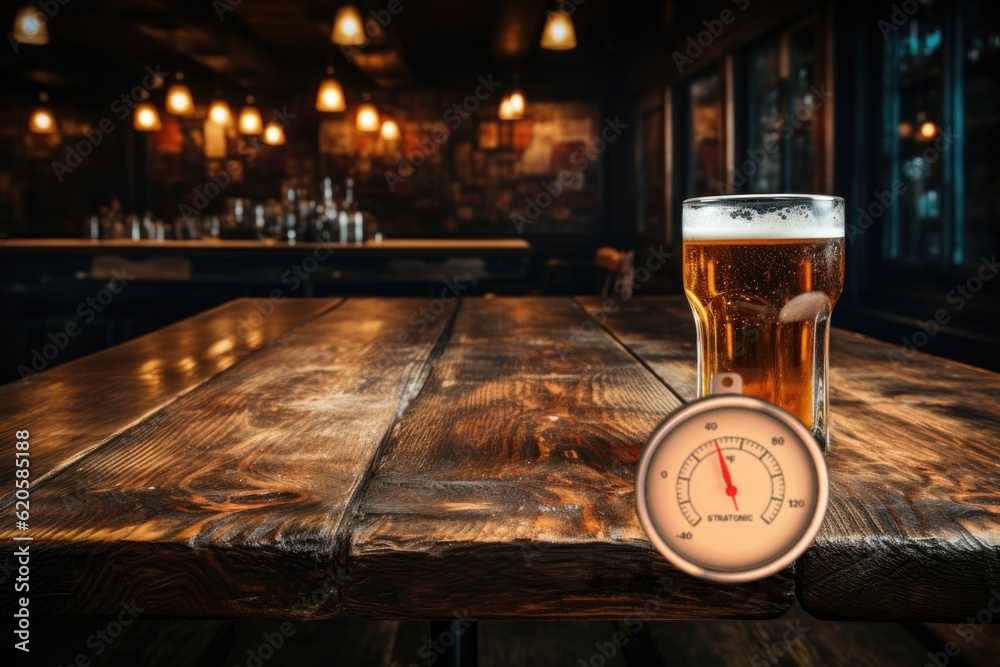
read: 40 °F
